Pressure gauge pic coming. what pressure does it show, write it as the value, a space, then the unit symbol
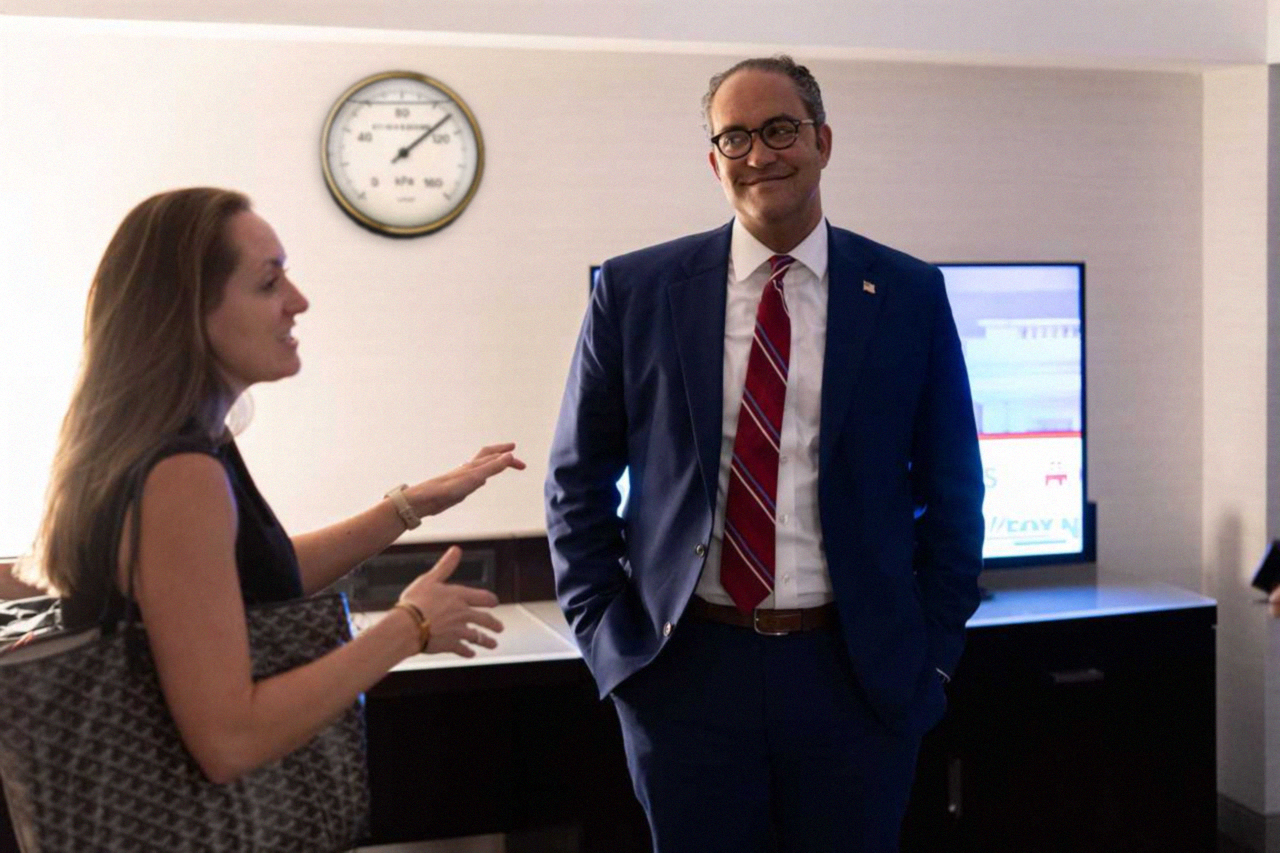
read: 110 kPa
